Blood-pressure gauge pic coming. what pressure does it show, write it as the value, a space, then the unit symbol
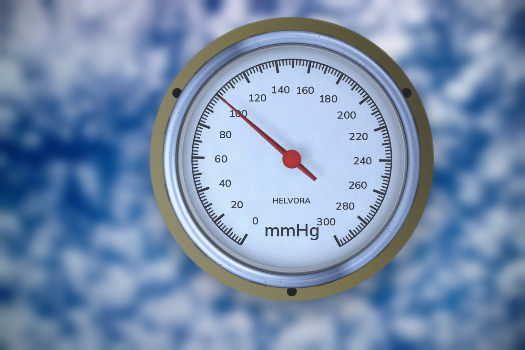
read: 100 mmHg
